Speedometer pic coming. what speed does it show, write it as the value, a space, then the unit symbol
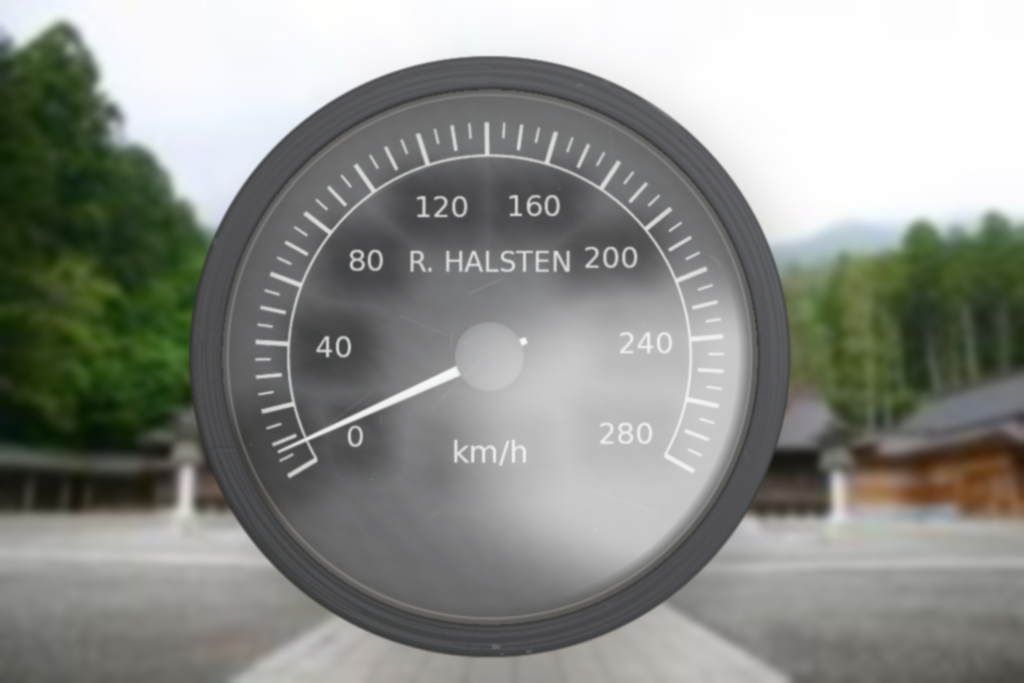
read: 7.5 km/h
